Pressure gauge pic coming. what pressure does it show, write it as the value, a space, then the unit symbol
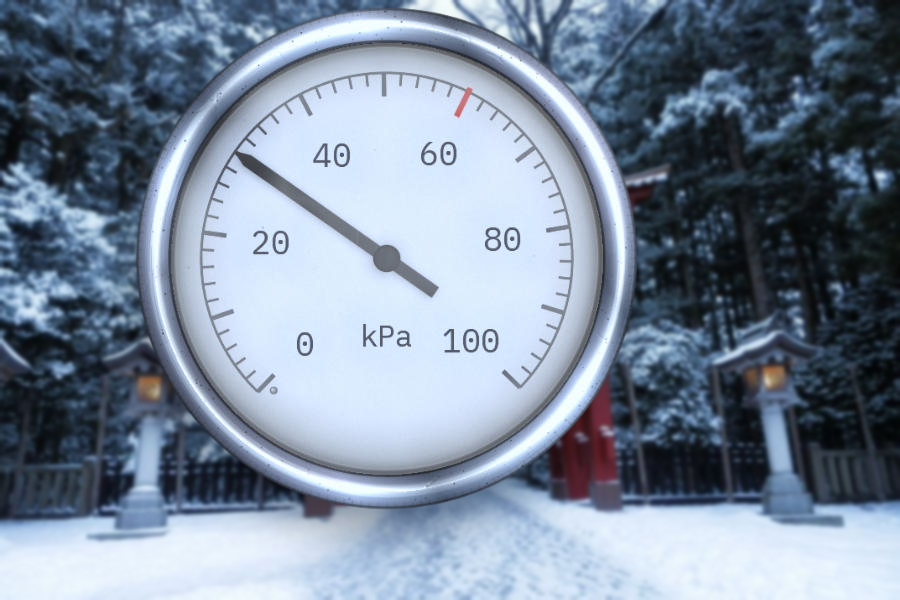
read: 30 kPa
